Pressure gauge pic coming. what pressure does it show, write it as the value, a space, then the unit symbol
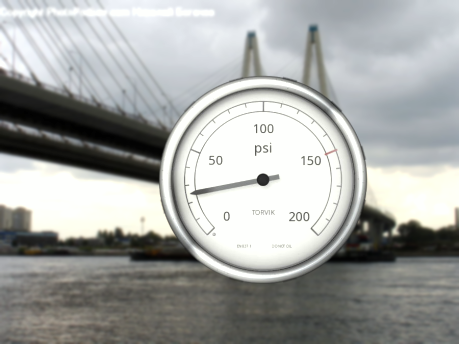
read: 25 psi
